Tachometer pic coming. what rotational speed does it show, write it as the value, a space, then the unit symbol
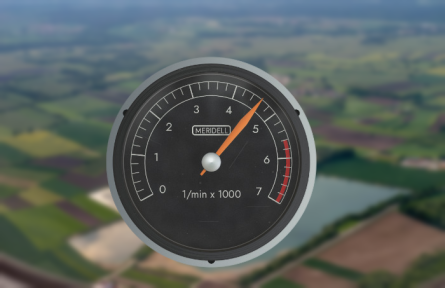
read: 4600 rpm
